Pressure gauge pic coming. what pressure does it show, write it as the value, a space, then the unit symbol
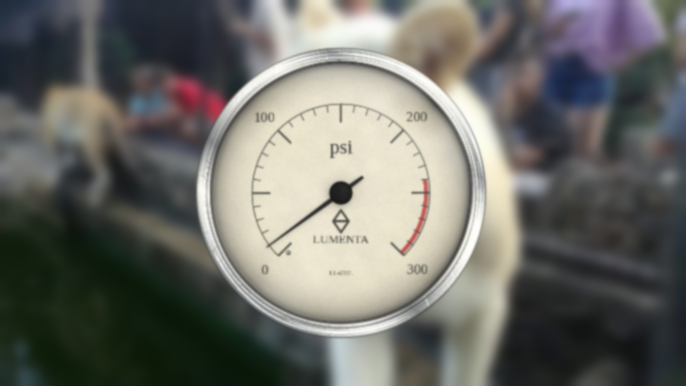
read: 10 psi
